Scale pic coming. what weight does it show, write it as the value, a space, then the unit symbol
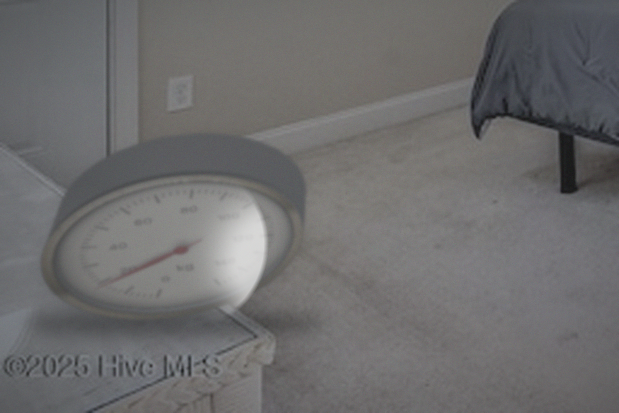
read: 20 kg
